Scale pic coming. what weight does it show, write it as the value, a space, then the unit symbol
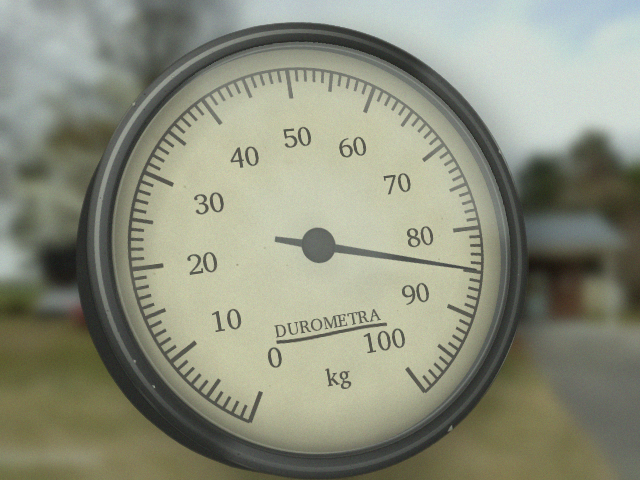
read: 85 kg
